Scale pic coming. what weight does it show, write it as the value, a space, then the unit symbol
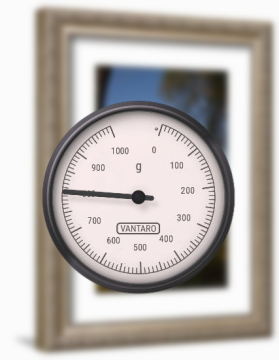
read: 800 g
